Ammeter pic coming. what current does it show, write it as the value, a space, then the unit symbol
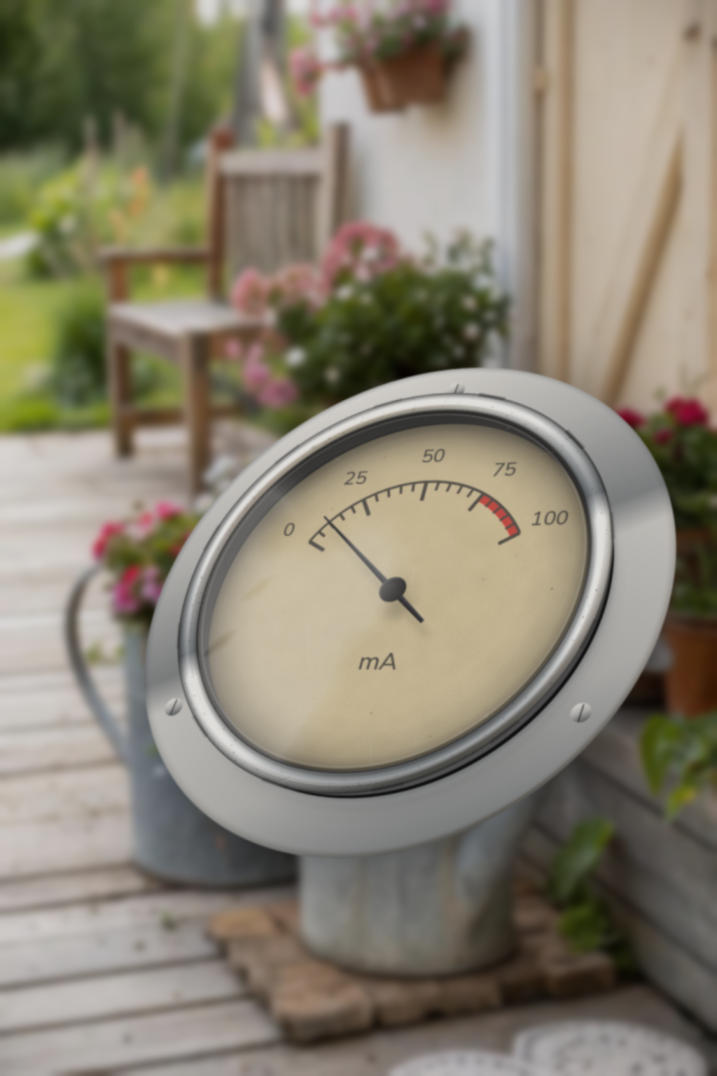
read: 10 mA
